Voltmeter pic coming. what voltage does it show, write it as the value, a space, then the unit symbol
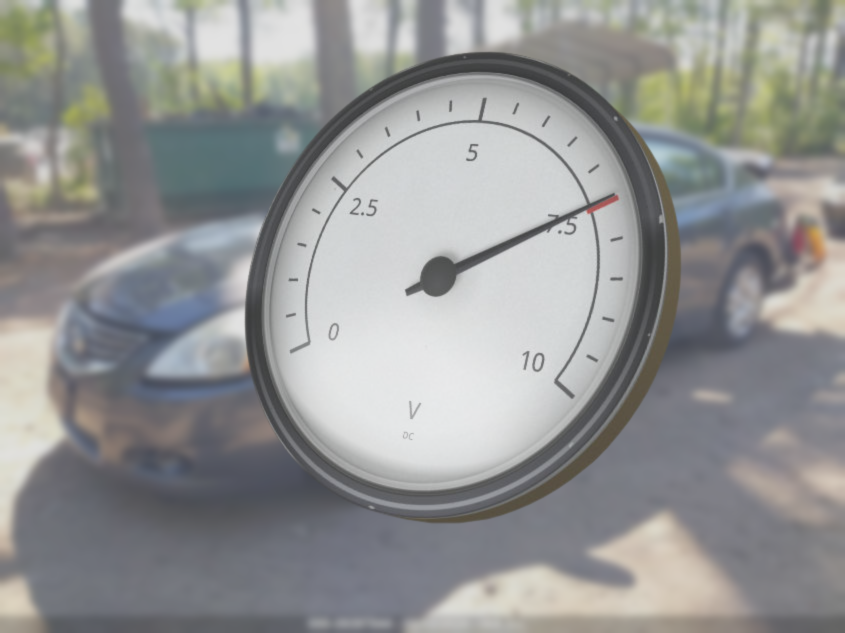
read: 7.5 V
